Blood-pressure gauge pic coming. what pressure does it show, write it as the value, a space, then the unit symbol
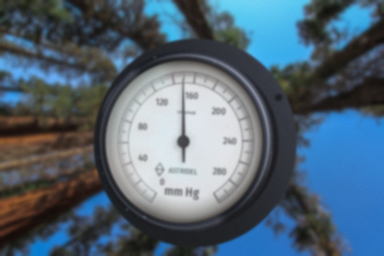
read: 150 mmHg
